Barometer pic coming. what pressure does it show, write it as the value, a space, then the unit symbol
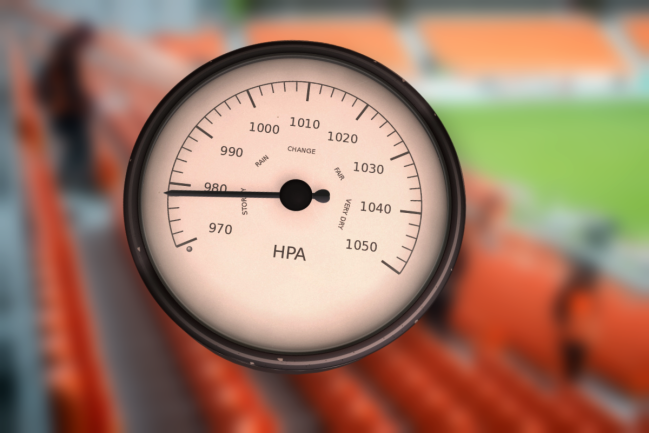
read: 978 hPa
